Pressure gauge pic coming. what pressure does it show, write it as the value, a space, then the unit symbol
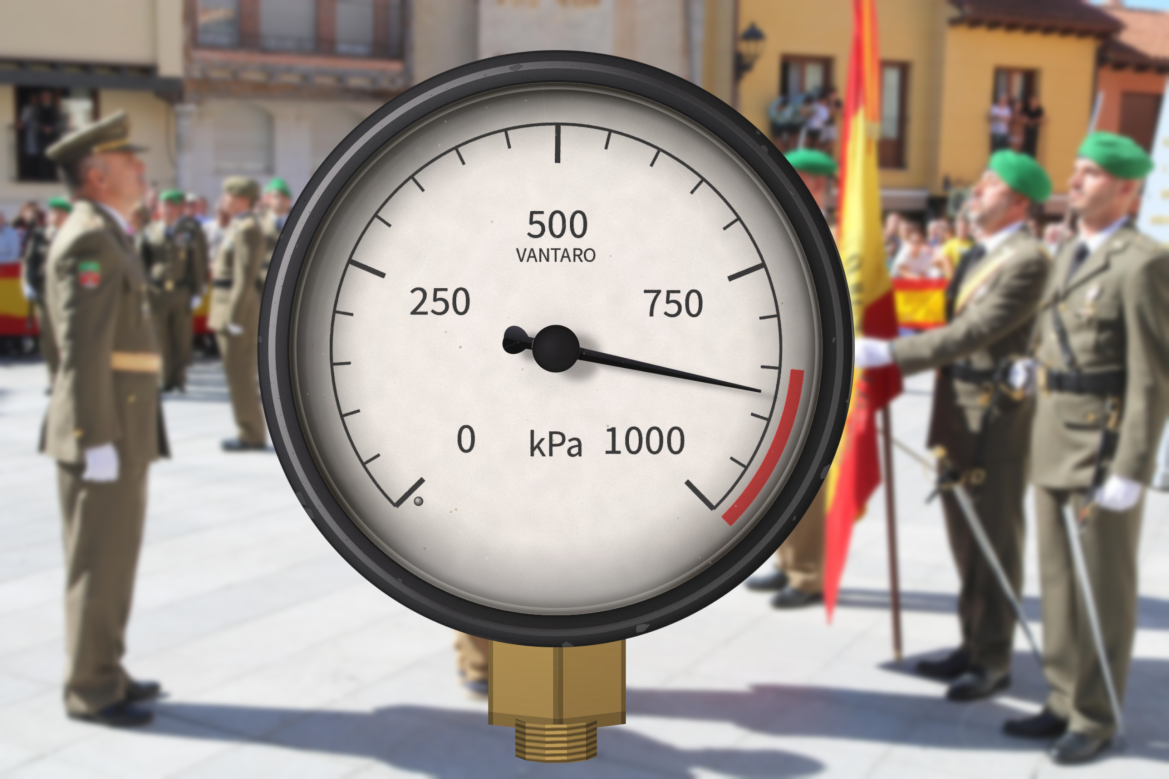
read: 875 kPa
